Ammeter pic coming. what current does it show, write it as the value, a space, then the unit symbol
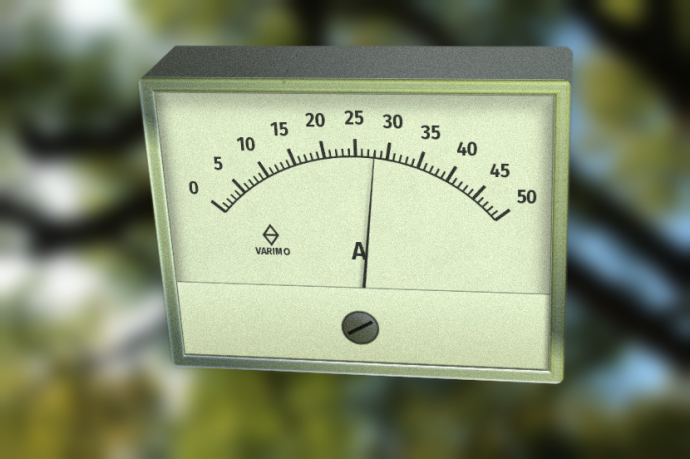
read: 28 A
